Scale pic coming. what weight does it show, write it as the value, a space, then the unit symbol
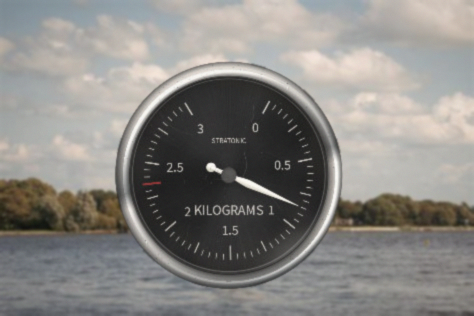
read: 0.85 kg
